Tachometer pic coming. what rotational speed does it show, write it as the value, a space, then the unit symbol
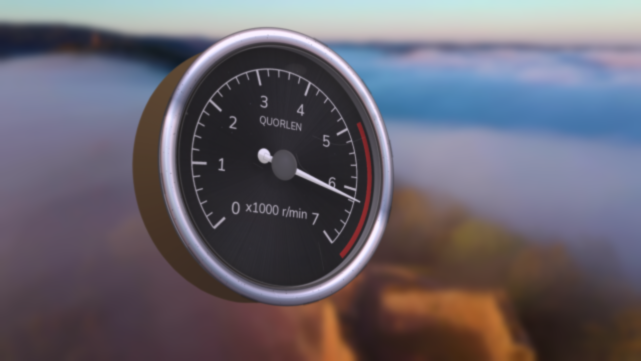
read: 6200 rpm
